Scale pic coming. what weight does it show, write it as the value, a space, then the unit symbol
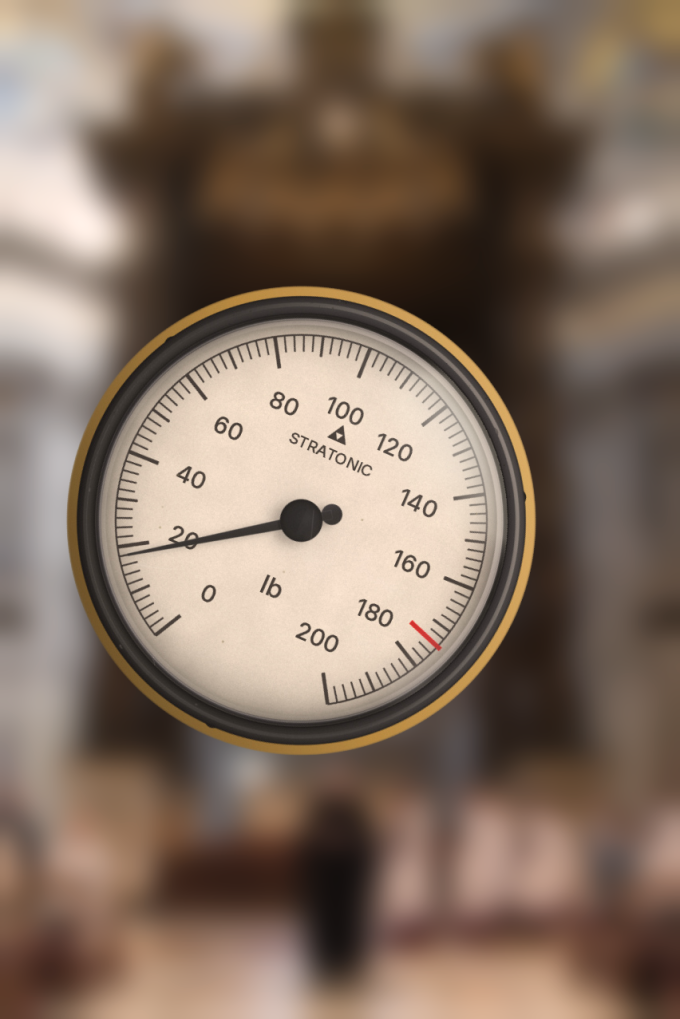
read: 18 lb
